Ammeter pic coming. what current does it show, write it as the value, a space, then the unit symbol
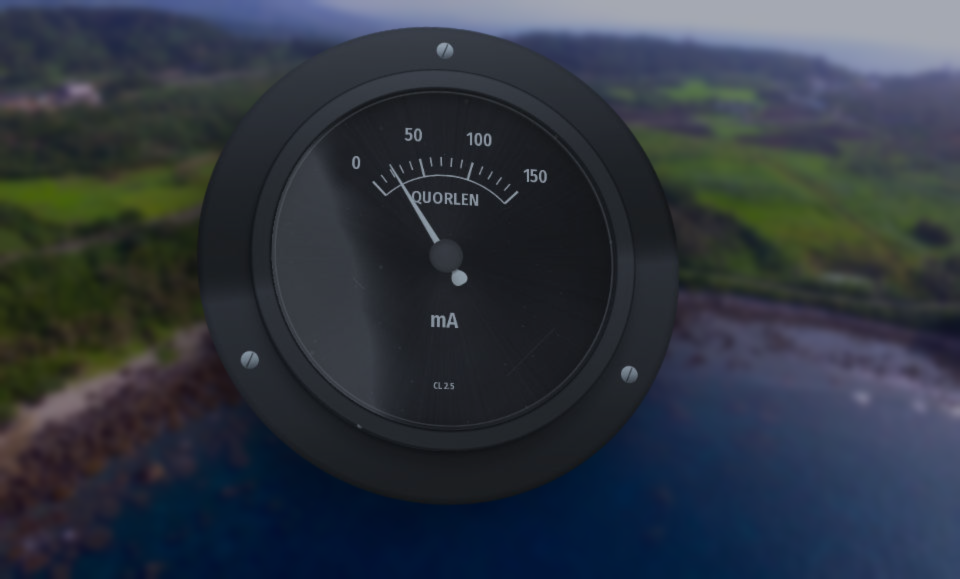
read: 20 mA
